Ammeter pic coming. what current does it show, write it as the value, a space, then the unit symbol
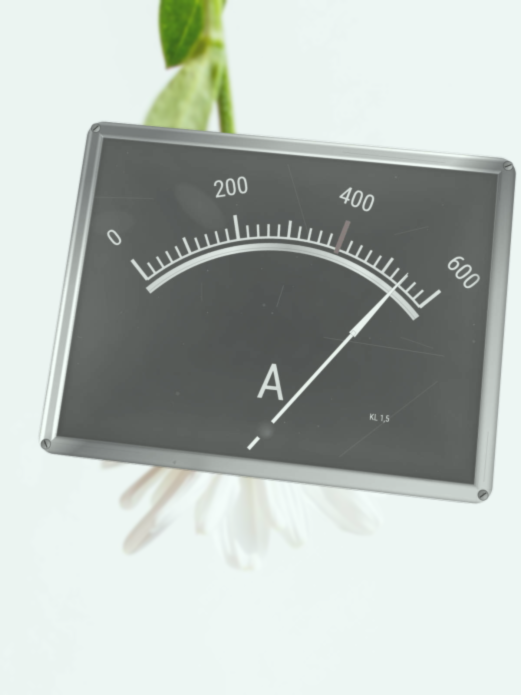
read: 540 A
